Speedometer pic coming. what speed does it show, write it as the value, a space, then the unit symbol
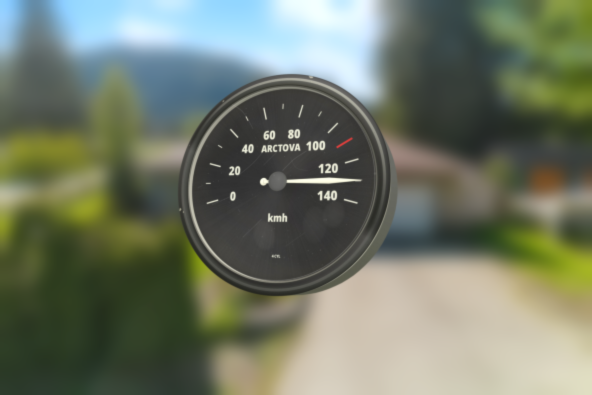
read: 130 km/h
